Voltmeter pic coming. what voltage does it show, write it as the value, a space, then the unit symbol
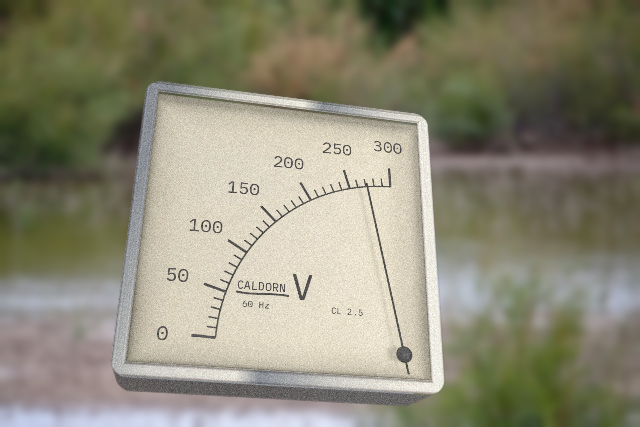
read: 270 V
